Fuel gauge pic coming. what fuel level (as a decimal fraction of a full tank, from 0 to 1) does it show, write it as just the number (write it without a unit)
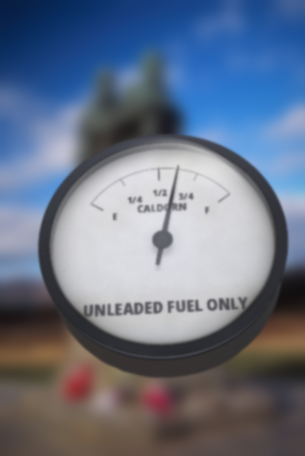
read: 0.625
